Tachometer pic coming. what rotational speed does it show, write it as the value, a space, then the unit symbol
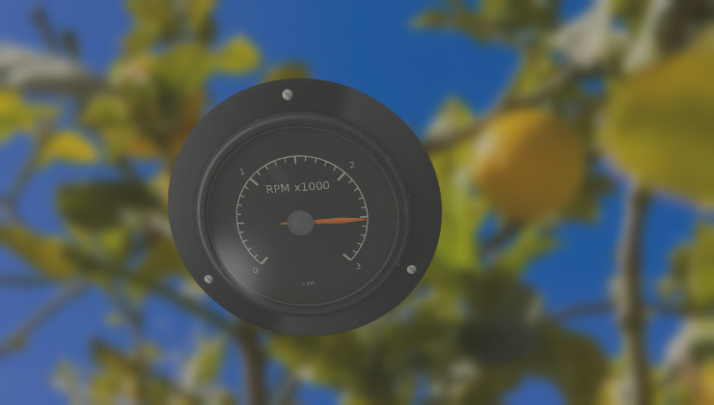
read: 2500 rpm
